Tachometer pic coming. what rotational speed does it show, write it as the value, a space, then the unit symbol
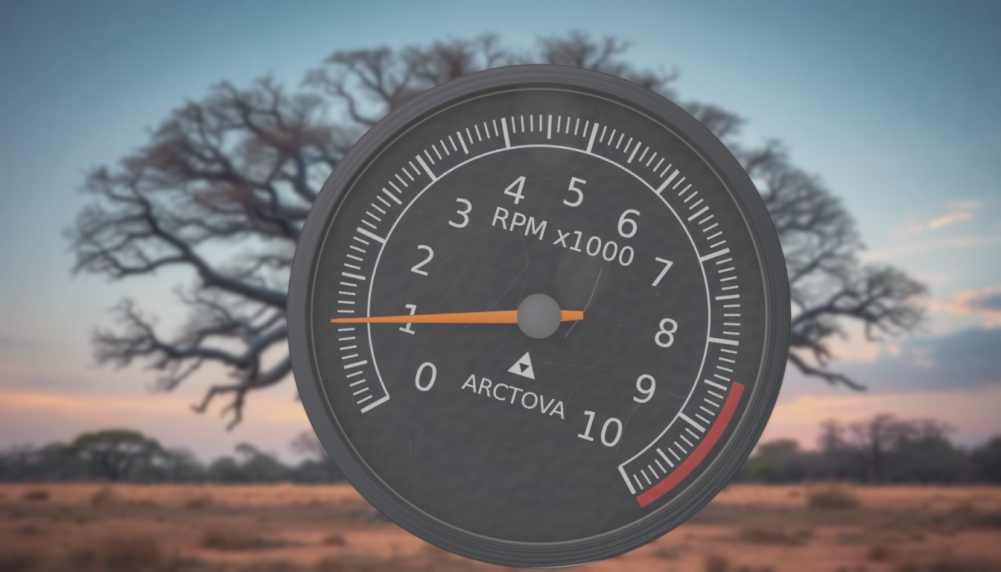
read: 1000 rpm
